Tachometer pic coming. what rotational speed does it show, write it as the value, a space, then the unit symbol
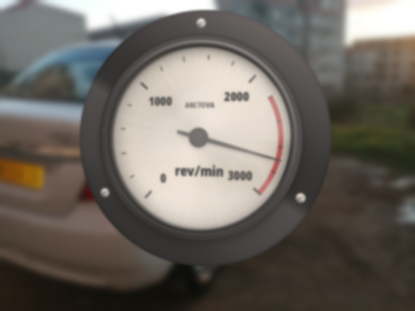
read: 2700 rpm
